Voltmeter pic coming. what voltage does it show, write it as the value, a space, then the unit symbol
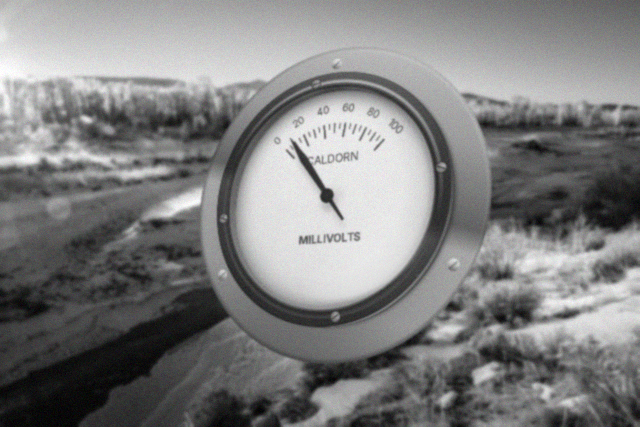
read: 10 mV
